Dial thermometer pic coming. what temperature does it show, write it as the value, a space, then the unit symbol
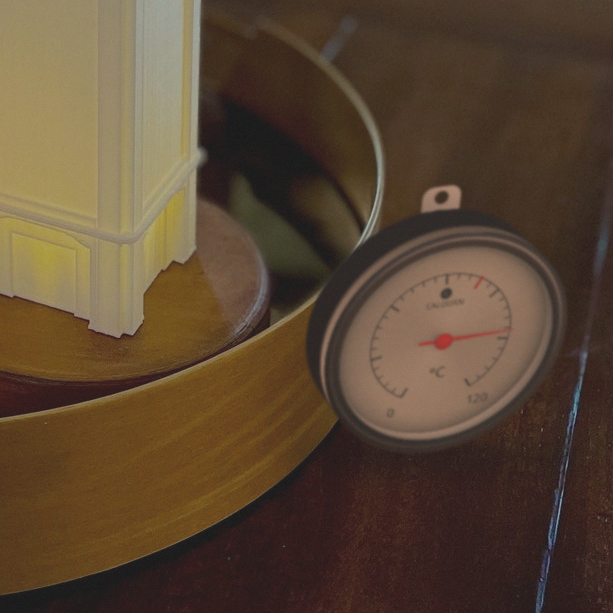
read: 96 °C
